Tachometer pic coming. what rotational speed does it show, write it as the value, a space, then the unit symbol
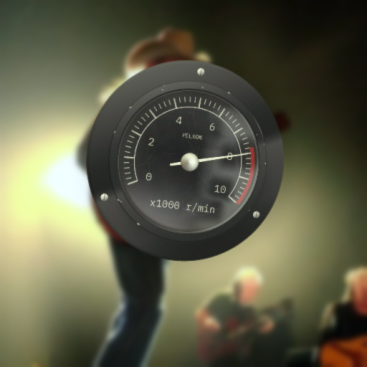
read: 8000 rpm
